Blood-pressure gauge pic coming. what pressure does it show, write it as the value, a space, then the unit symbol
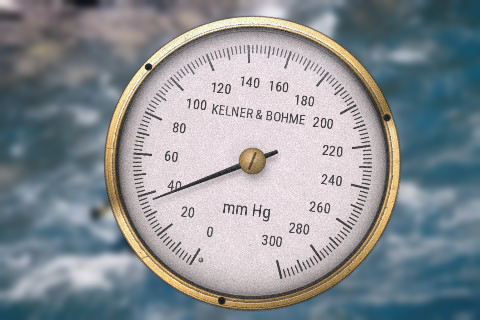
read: 36 mmHg
